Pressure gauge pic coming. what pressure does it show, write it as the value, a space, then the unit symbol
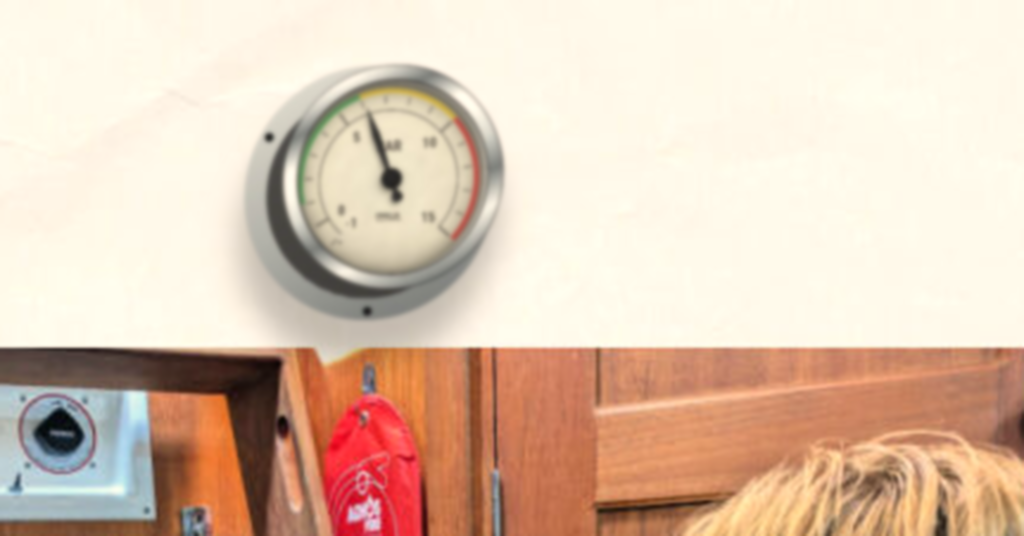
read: 6 bar
